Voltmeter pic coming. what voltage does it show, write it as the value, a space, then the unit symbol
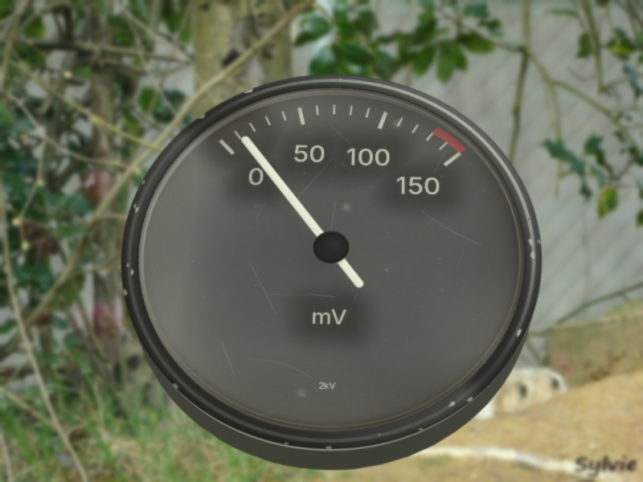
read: 10 mV
